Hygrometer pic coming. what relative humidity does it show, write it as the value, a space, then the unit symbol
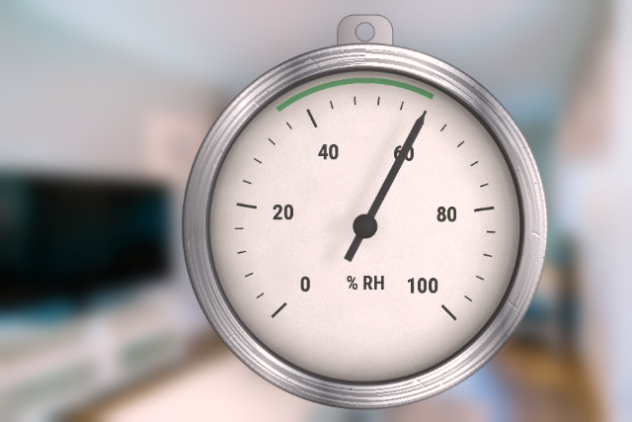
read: 60 %
